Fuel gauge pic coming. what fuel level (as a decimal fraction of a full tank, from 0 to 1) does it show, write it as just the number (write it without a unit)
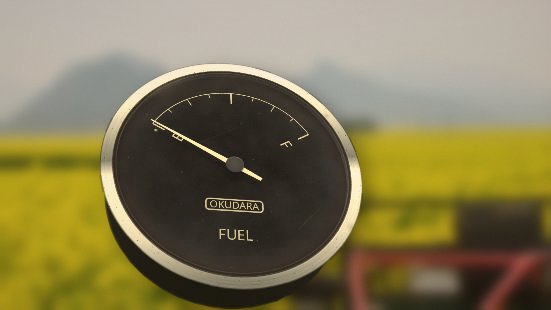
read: 0
